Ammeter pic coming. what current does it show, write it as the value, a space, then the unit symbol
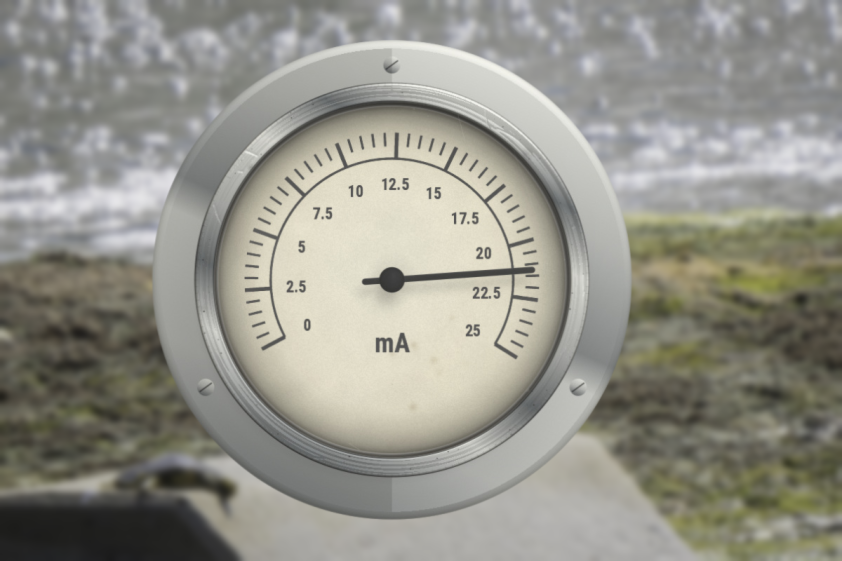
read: 21.25 mA
